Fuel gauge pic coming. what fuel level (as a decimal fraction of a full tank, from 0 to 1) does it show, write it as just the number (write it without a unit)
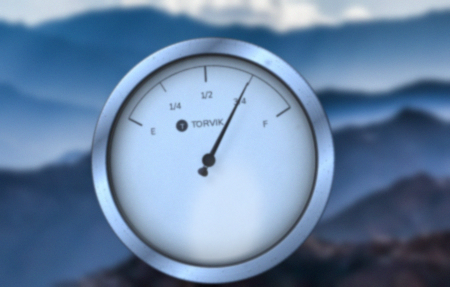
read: 0.75
